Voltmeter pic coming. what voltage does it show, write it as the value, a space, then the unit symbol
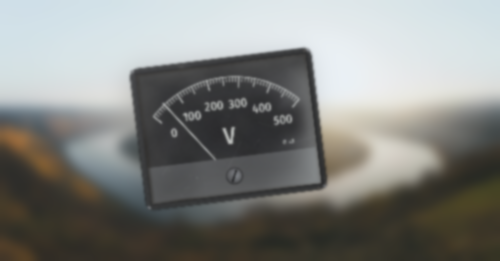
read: 50 V
